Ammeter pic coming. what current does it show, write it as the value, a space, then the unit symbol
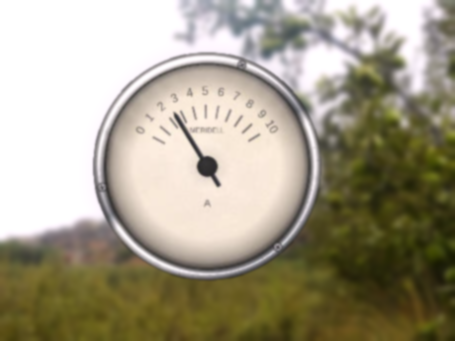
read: 2.5 A
